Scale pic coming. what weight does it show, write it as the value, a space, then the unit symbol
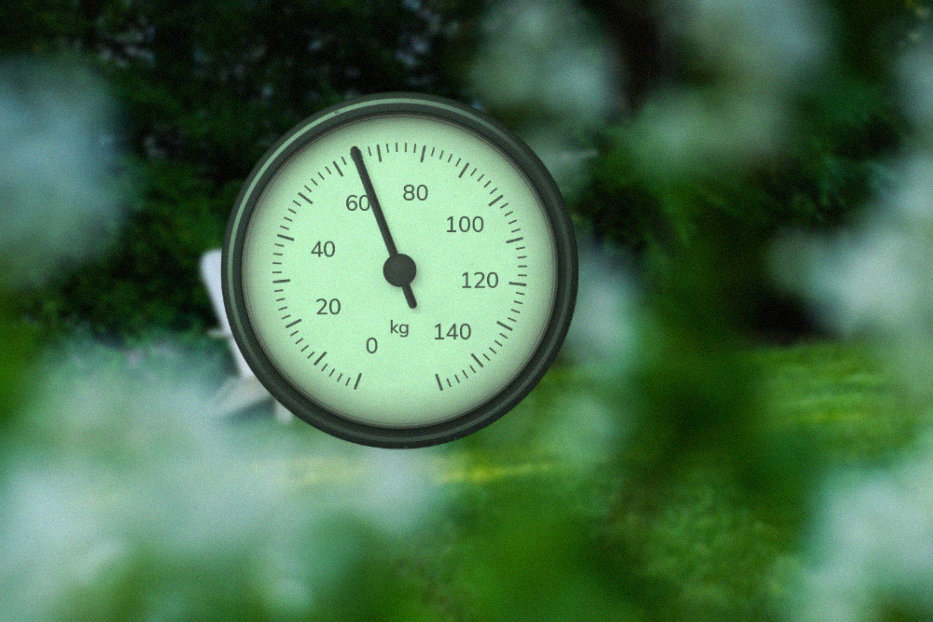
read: 65 kg
